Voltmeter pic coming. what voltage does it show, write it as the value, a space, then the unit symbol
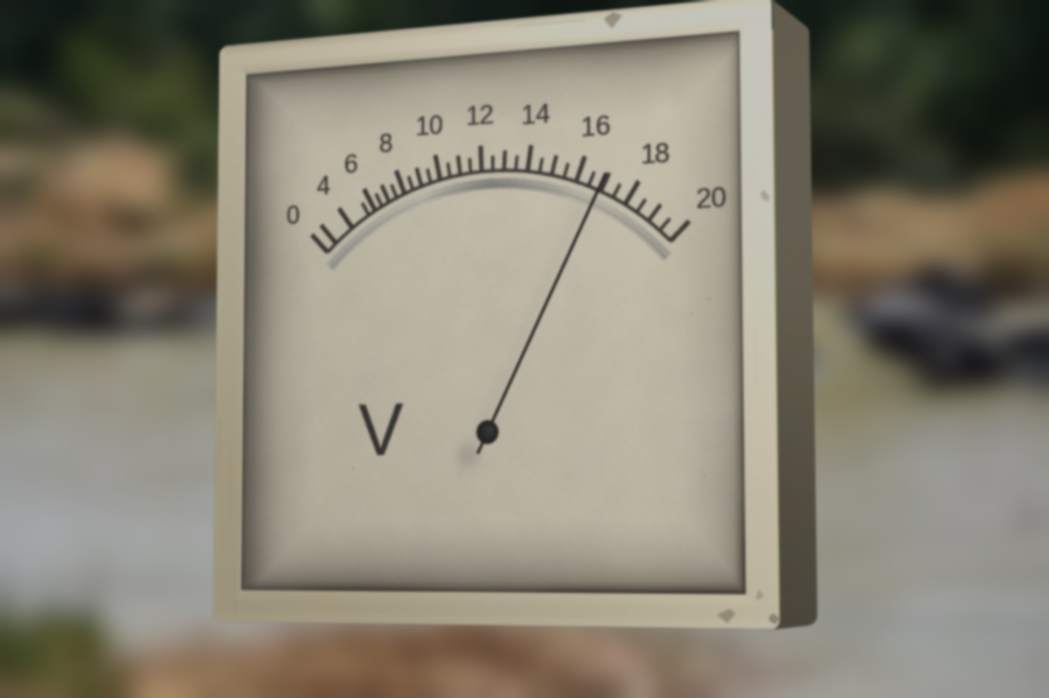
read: 17 V
